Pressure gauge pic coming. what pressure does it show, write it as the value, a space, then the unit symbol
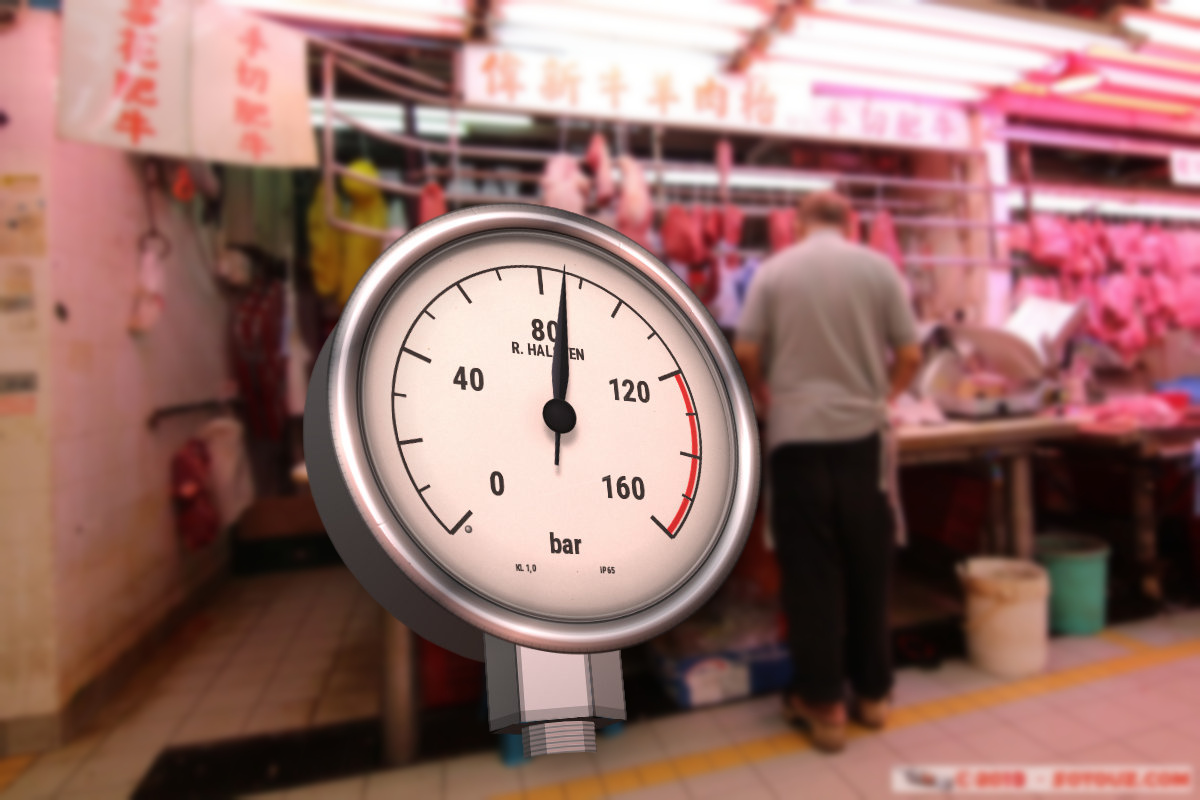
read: 85 bar
